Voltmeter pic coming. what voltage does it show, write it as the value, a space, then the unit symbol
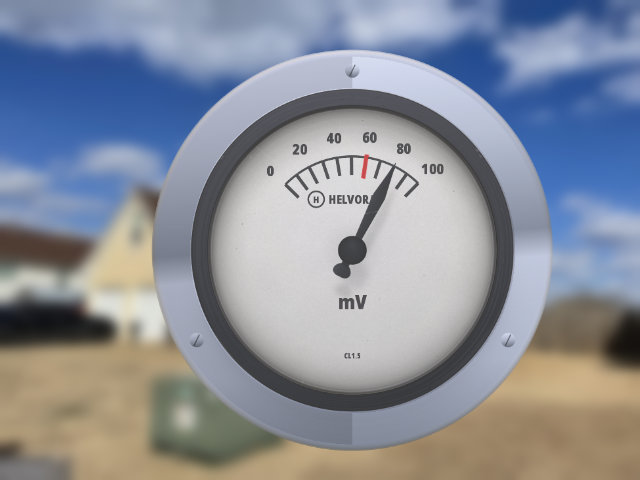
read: 80 mV
